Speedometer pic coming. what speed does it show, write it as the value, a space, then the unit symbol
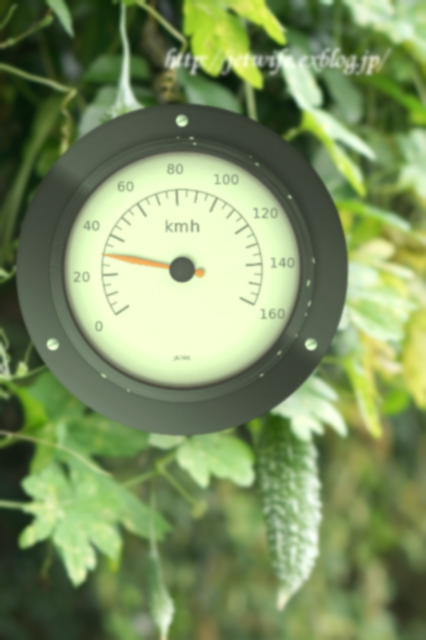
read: 30 km/h
